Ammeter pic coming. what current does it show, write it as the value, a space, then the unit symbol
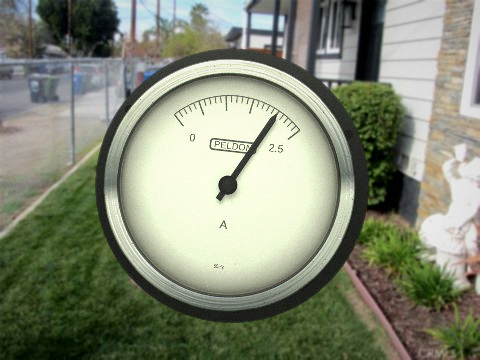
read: 2 A
